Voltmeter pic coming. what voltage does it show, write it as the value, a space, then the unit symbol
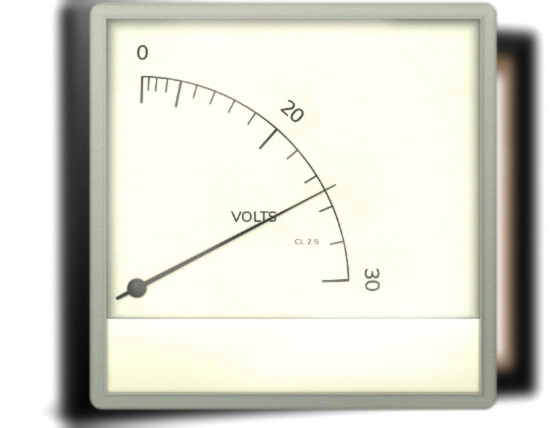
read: 25 V
